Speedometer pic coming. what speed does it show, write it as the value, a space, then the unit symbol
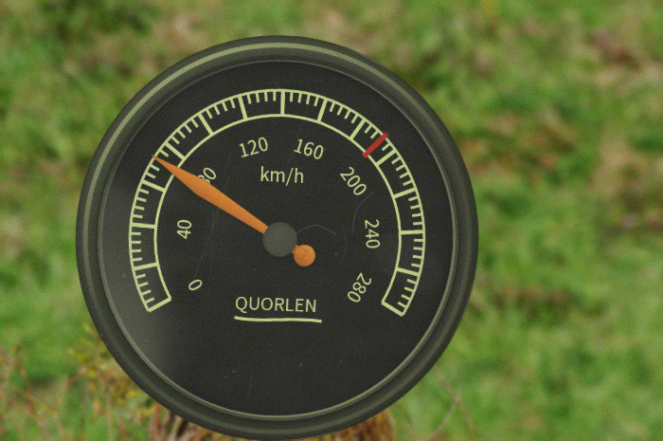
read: 72 km/h
